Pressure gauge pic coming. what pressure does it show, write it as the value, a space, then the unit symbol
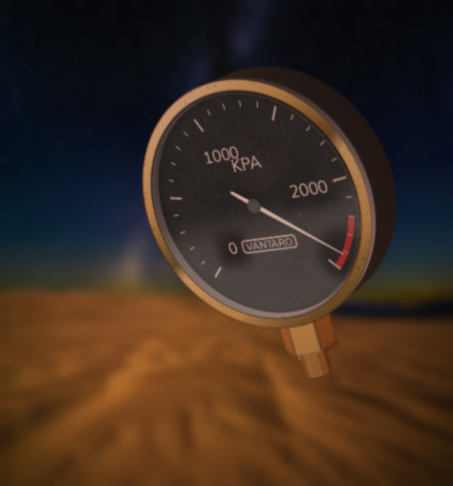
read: 2400 kPa
